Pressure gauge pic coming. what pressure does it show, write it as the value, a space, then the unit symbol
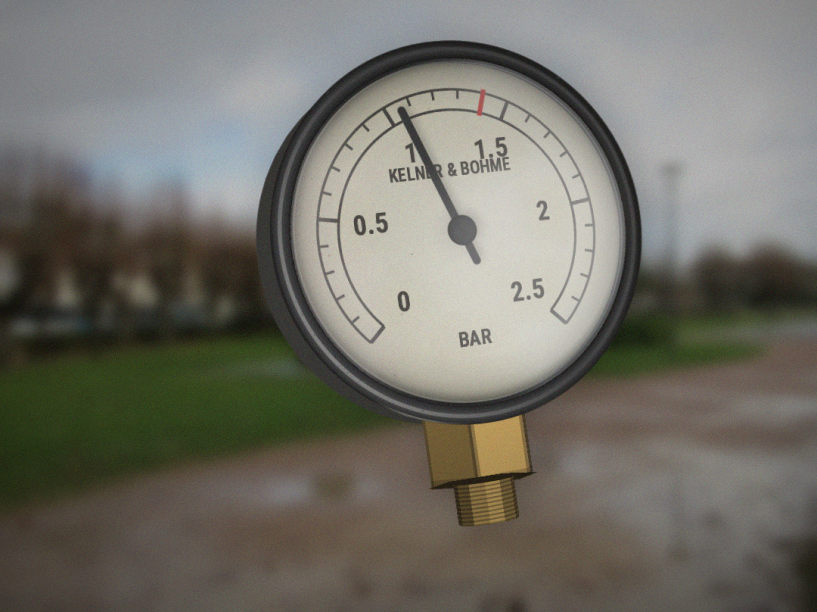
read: 1.05 bar
